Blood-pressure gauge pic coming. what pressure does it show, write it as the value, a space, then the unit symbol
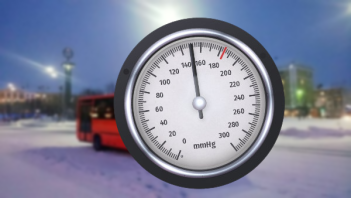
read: 150 mmHg
